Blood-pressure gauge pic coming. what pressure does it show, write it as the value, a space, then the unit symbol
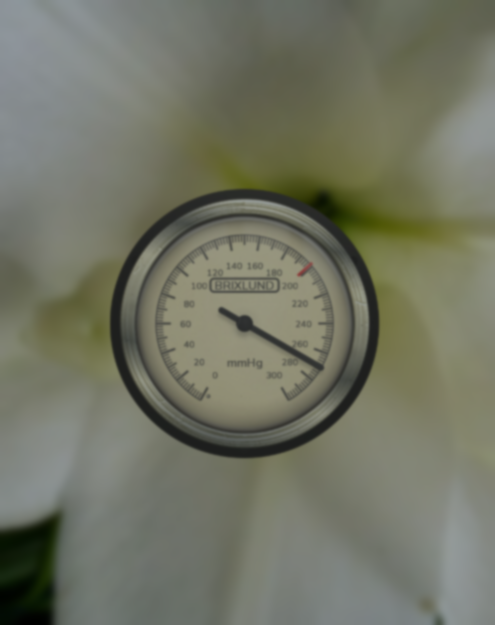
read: 270 mmHg
